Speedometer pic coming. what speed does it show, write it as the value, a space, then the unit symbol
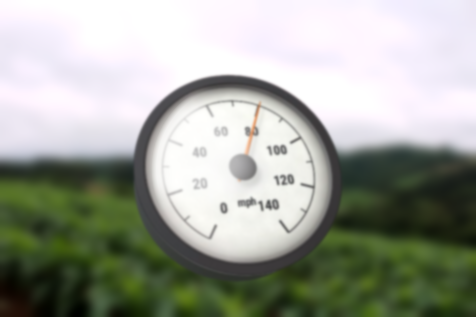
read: 80 mph
